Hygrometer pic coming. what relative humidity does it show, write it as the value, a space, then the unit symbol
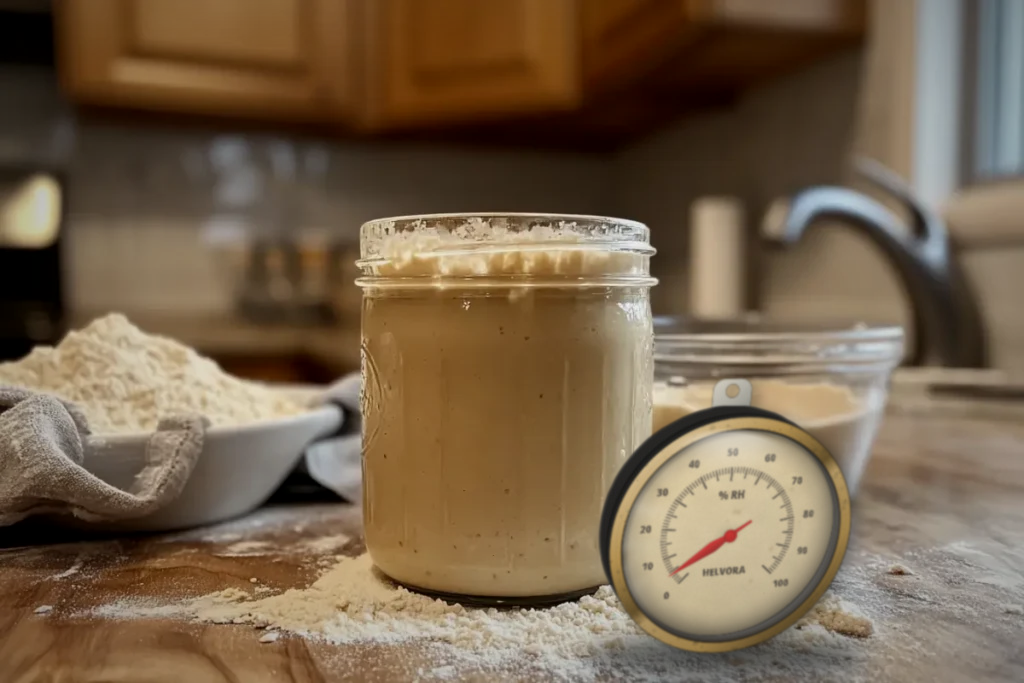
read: 5 %
